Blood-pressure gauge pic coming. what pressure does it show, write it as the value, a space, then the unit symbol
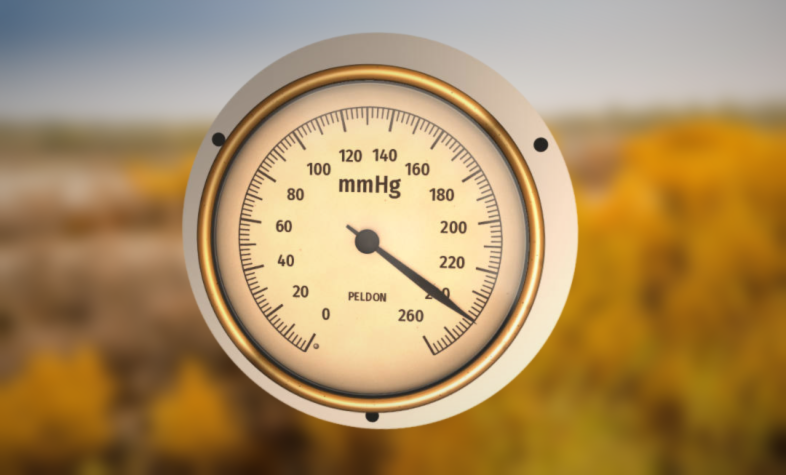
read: 240 mmHg
